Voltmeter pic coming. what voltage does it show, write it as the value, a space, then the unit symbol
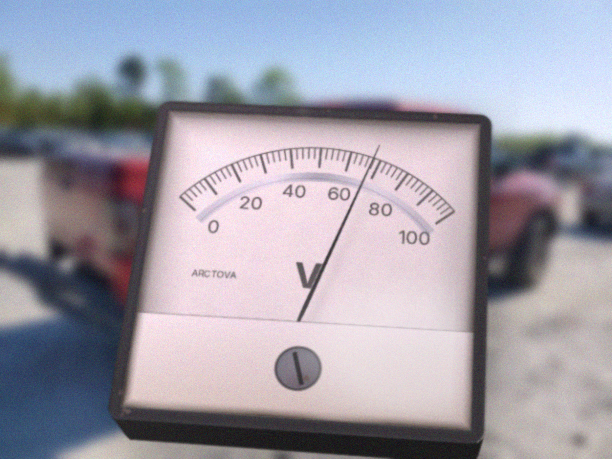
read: 68 V
